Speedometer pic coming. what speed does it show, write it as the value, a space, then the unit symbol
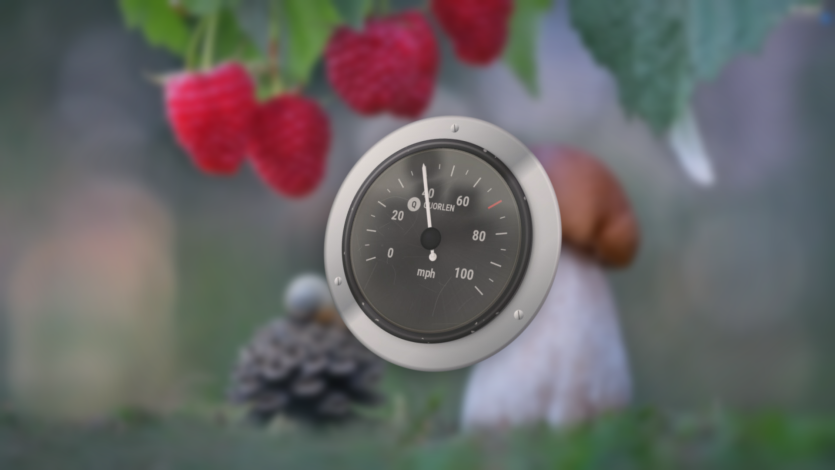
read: 40 mph
